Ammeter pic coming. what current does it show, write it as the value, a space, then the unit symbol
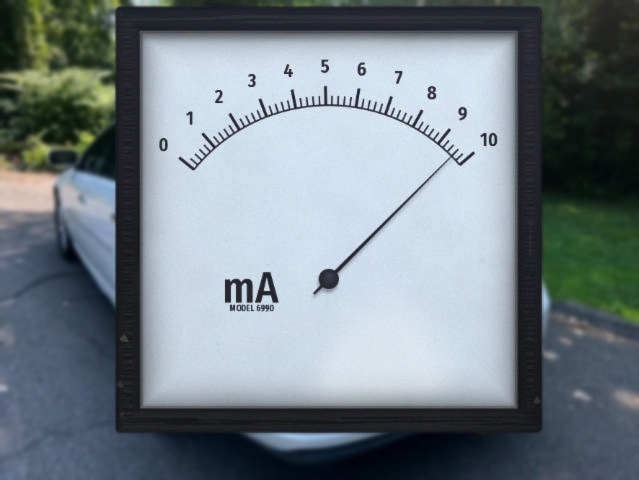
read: 9.6 mA
